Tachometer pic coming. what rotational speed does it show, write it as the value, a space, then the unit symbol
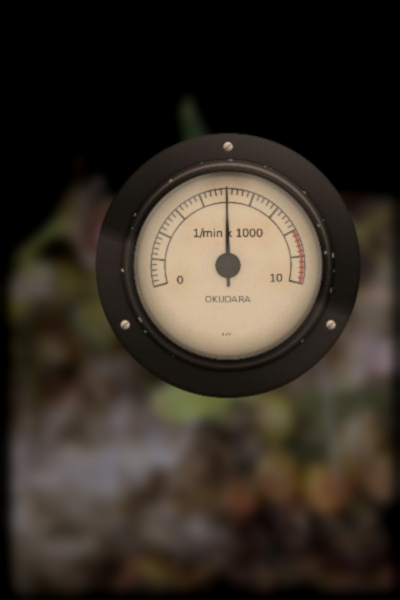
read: 5000 rpm
